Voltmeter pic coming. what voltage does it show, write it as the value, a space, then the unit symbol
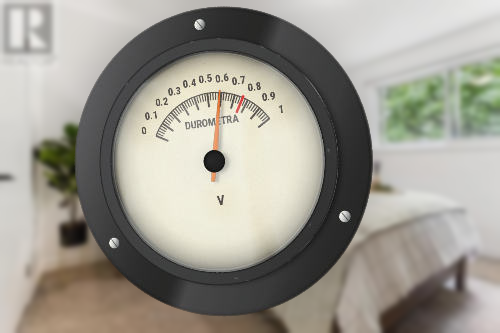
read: 0.6 V
